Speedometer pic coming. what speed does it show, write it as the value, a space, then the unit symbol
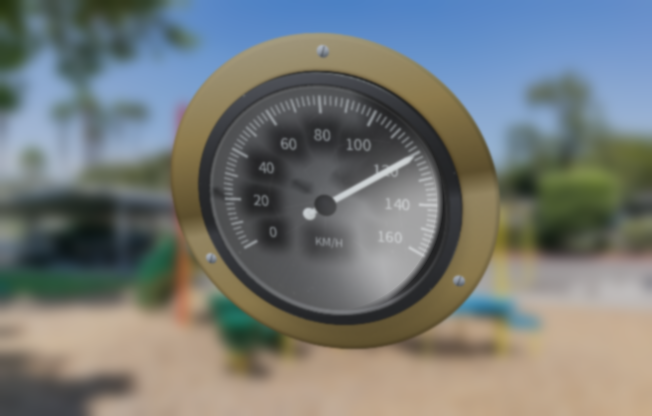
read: 120 km/h
